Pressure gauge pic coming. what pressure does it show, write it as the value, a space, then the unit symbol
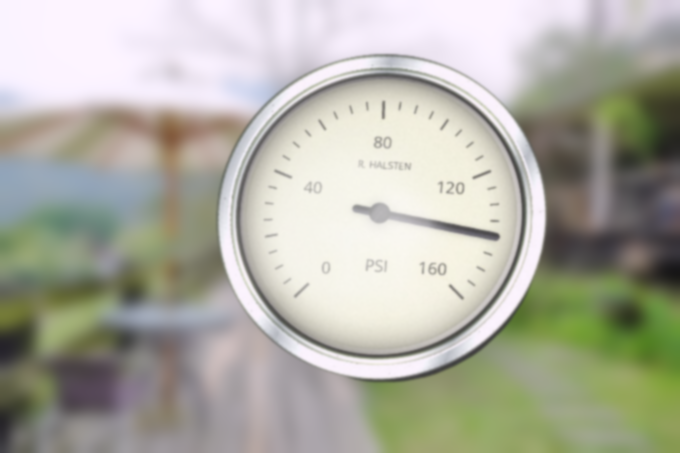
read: 140 psi
